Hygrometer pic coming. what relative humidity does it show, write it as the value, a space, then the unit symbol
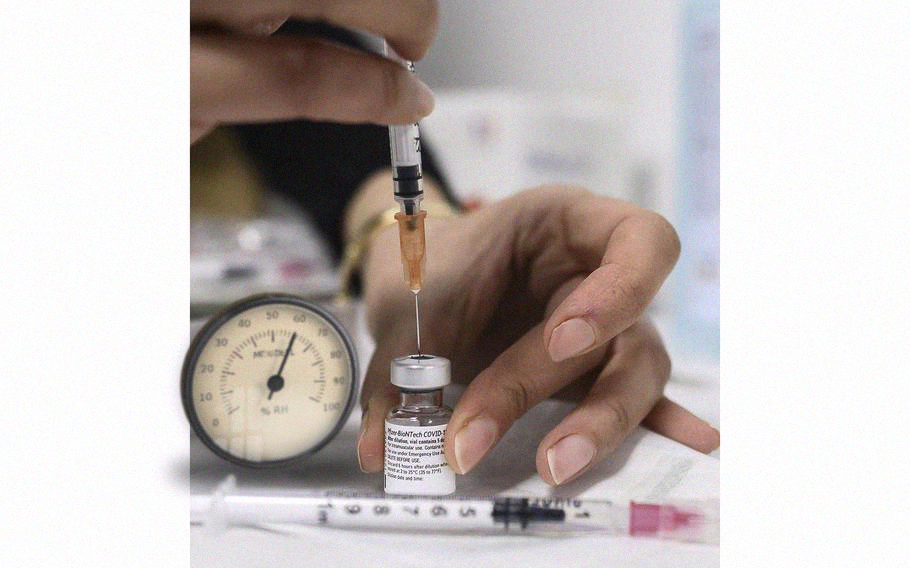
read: 60 %
